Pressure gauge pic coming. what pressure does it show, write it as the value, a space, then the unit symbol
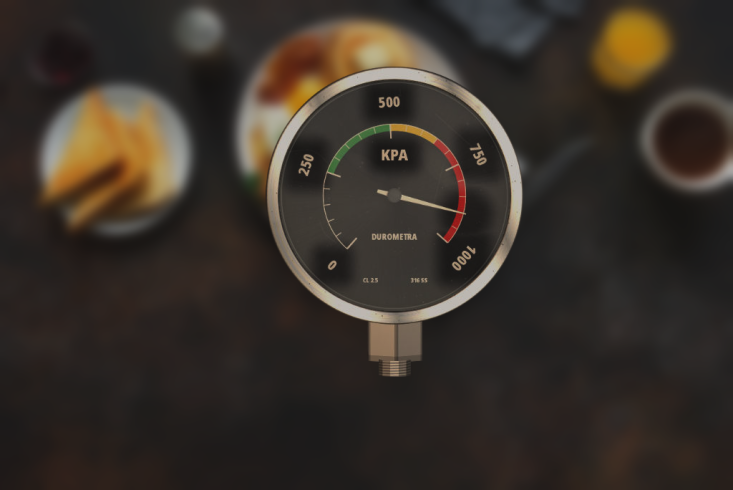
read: 900 kPa
